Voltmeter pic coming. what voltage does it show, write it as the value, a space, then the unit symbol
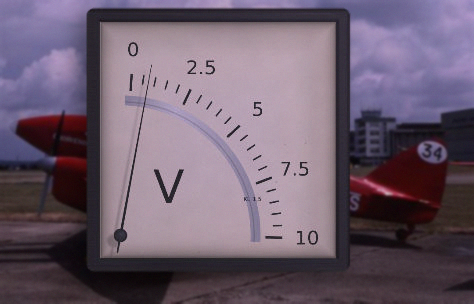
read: 0.75 V
